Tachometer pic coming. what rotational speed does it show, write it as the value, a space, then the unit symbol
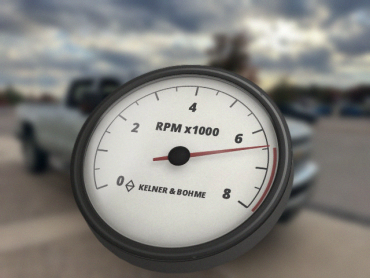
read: 6500 rpm
